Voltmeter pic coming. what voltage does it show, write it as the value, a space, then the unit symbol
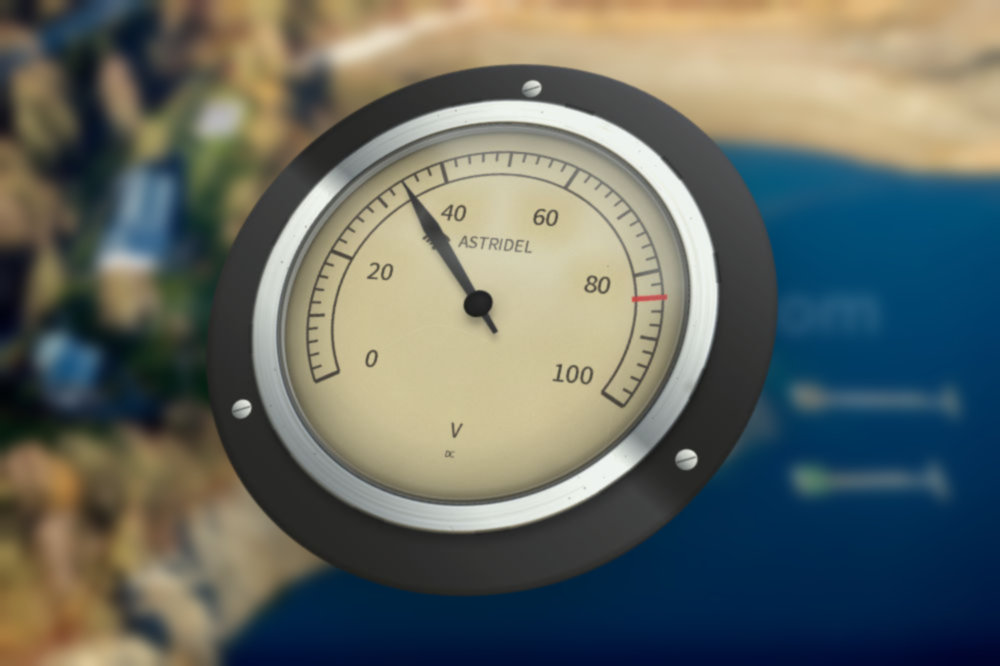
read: 34 V
